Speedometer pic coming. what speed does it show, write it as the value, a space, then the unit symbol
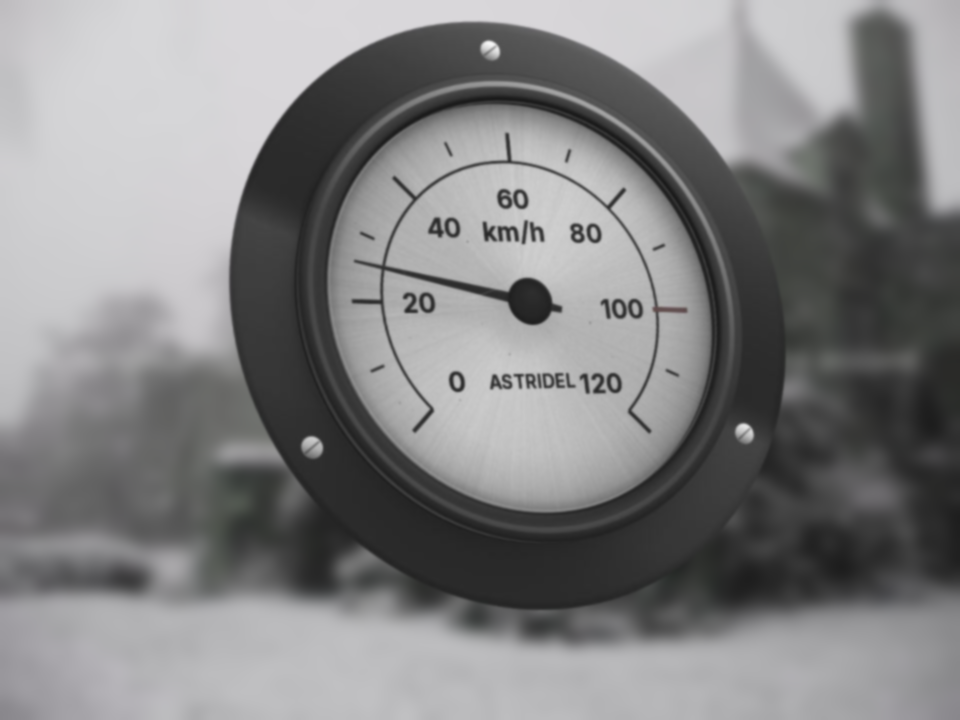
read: 25 km/h
